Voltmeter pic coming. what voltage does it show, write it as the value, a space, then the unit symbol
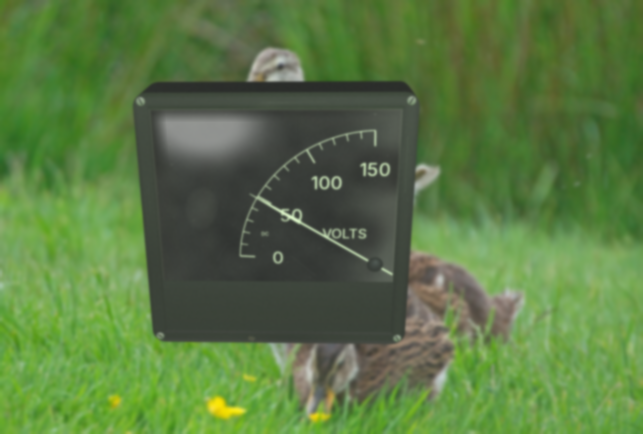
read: 50 V
